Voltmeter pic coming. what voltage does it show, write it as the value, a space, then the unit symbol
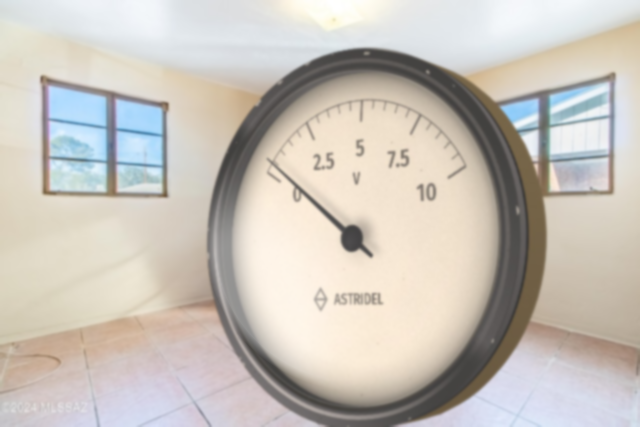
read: 0.5 V
